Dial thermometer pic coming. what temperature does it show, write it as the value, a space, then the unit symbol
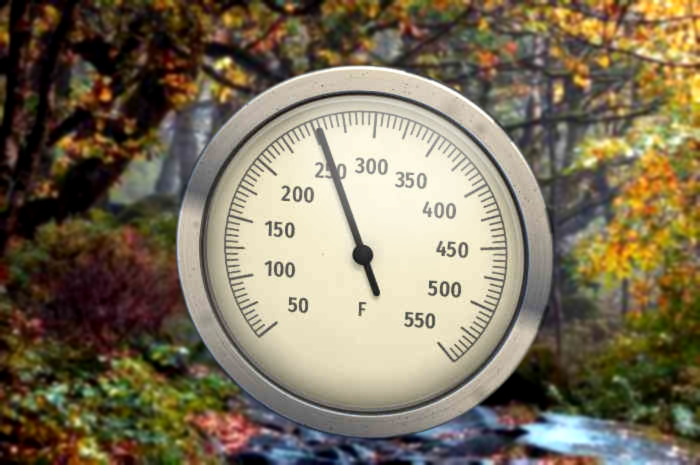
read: 255 °F
